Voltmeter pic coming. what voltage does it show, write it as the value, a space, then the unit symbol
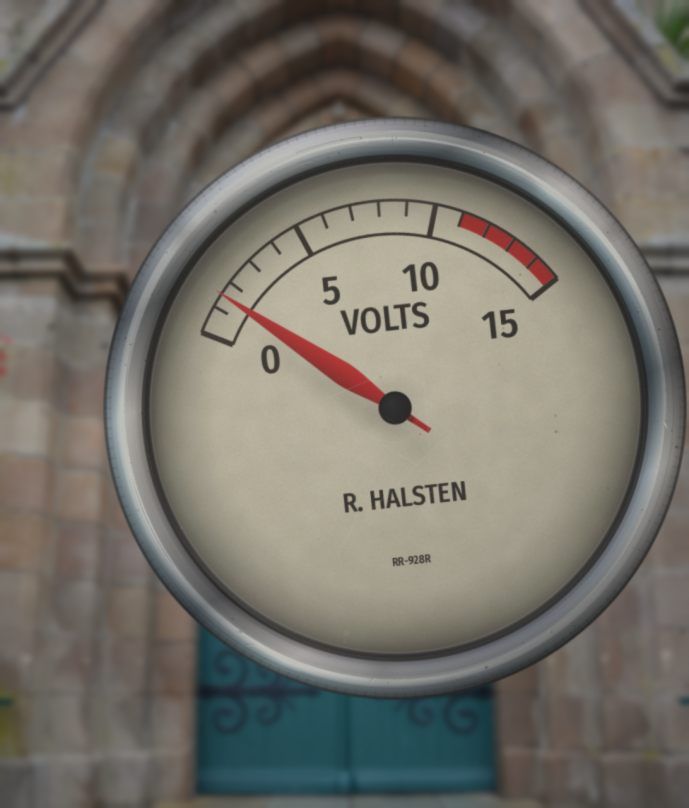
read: 1.5 V
